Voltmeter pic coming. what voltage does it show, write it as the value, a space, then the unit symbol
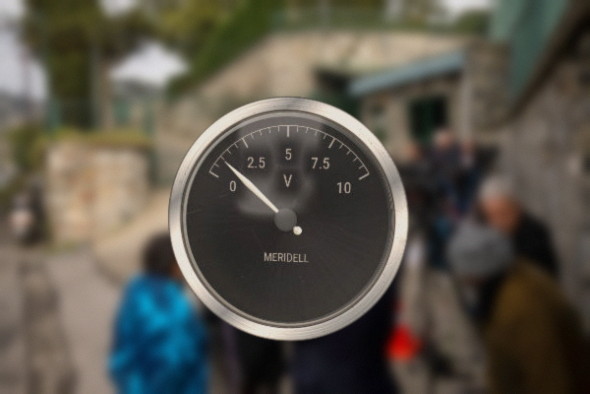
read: 1 V
